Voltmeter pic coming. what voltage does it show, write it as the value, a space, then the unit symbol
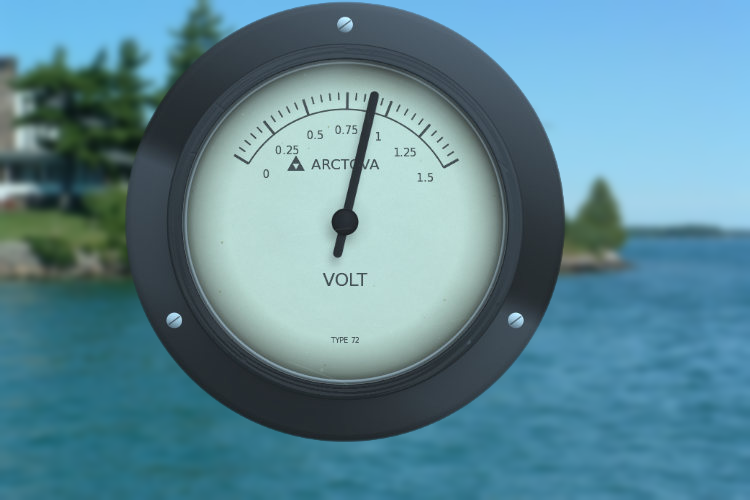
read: 0.9 V
